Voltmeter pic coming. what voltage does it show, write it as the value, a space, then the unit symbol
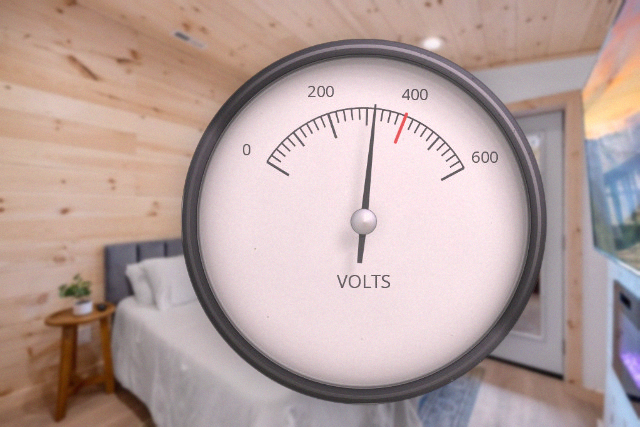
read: 320 V
